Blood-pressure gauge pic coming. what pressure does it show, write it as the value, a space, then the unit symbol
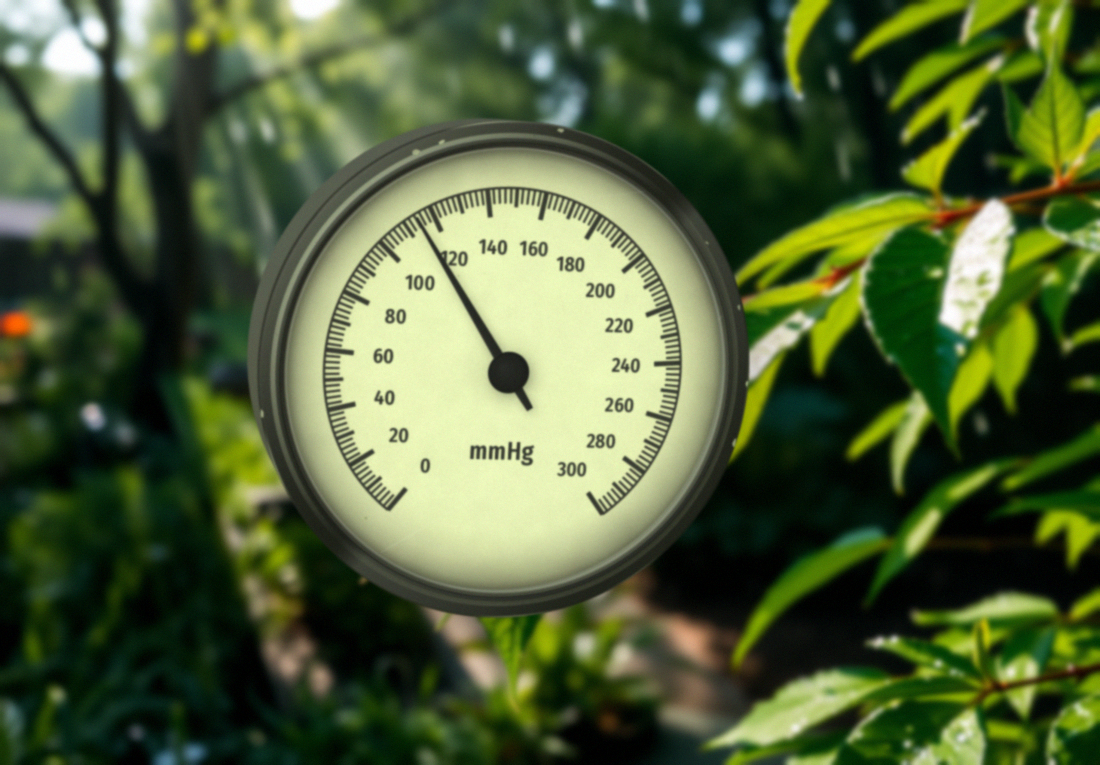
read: 114 mmHg
